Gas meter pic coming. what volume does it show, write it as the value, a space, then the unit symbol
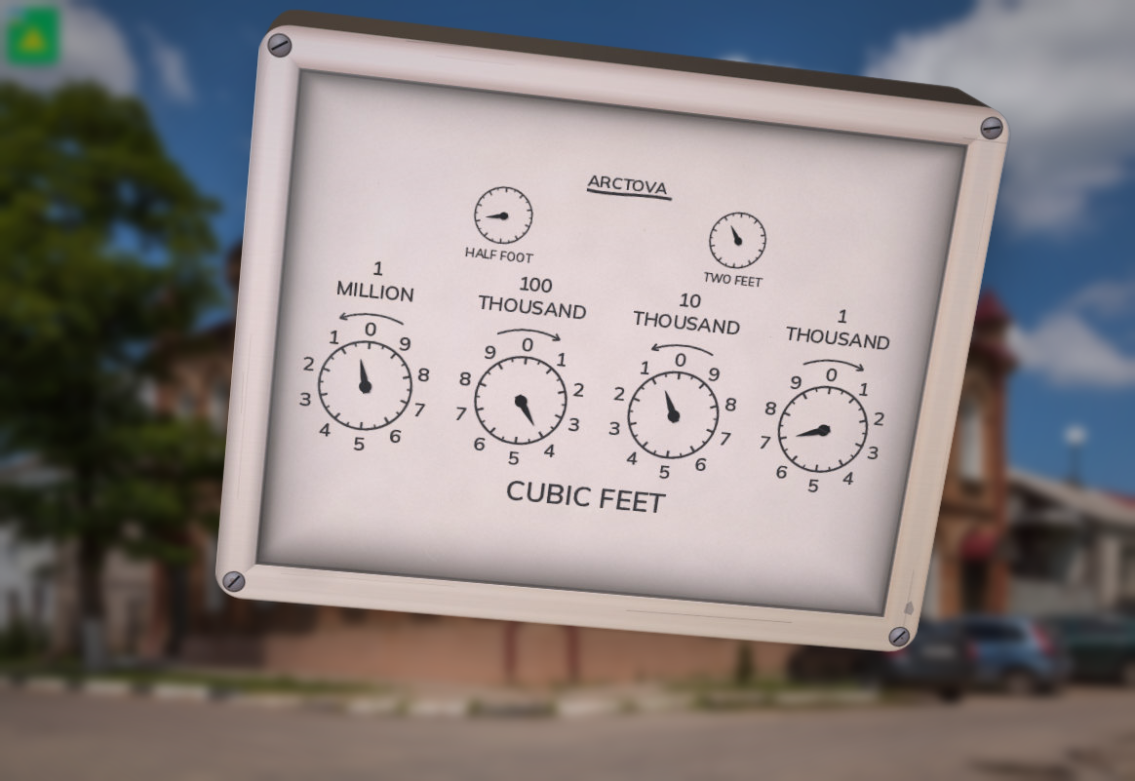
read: 40700 ft³
